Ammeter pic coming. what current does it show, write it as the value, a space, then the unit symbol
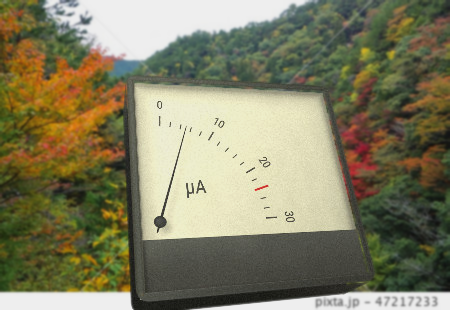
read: 5 µA
